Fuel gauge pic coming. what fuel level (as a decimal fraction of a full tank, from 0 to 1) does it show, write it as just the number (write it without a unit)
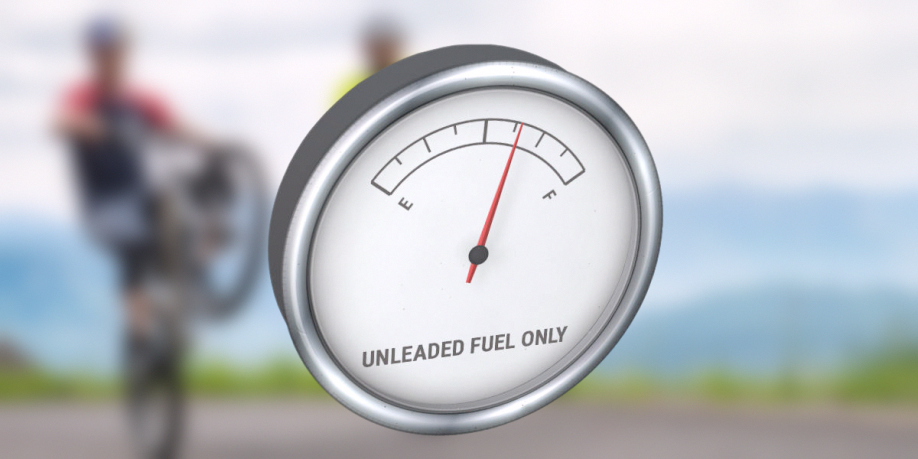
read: 0.625
